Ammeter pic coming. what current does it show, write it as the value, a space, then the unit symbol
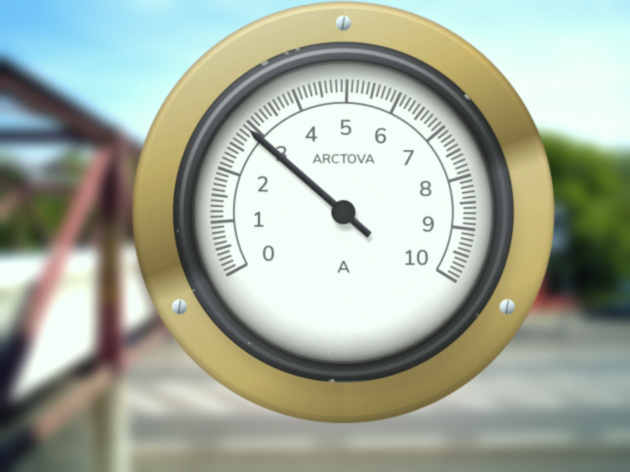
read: 2.9 A
